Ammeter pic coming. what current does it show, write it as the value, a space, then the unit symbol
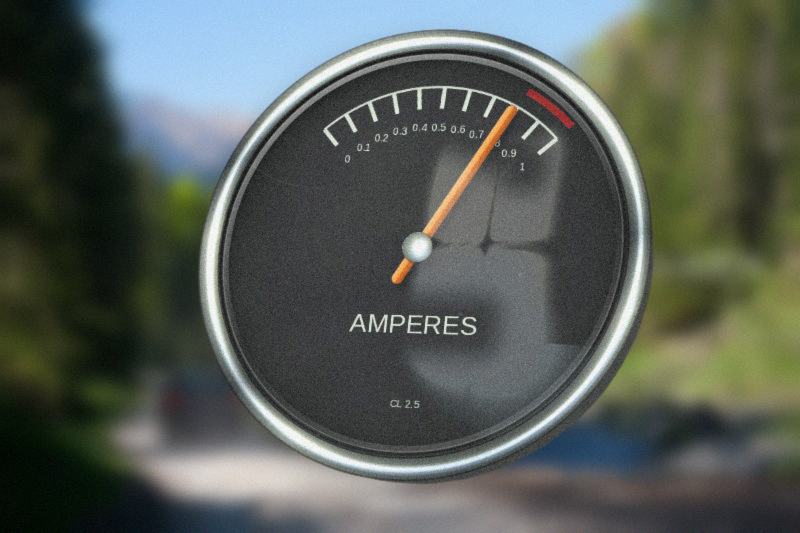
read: 0.8 A
